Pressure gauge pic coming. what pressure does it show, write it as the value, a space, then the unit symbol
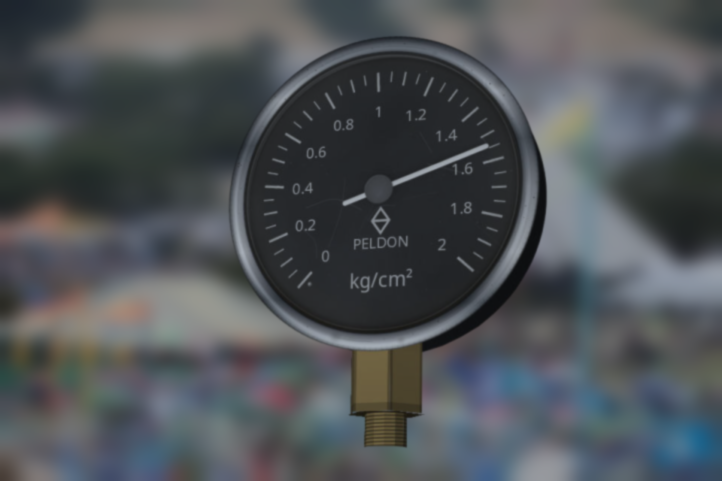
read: 1.55 kg/cm²
